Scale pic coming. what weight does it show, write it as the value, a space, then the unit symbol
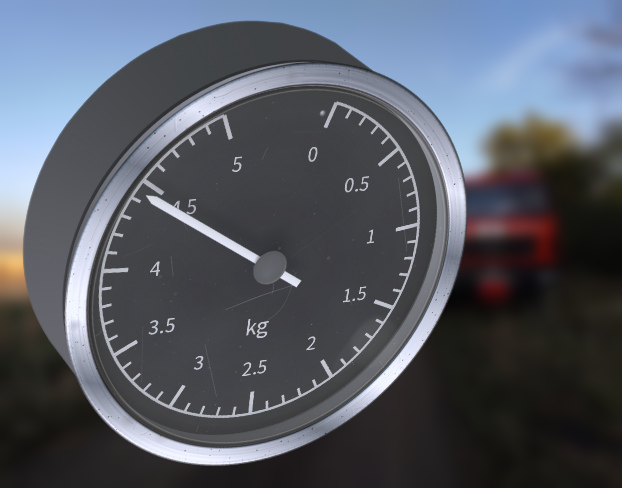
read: 4.45 kg
